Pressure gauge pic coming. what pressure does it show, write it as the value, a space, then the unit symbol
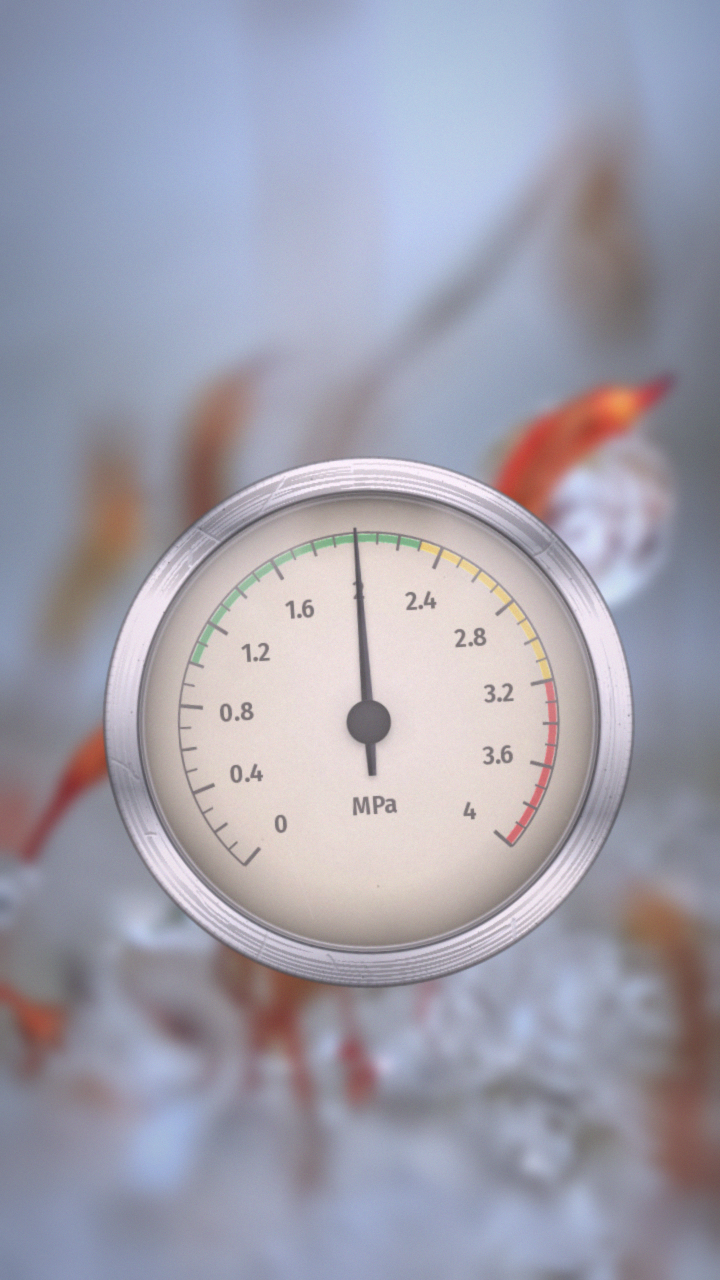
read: 2 MPa
